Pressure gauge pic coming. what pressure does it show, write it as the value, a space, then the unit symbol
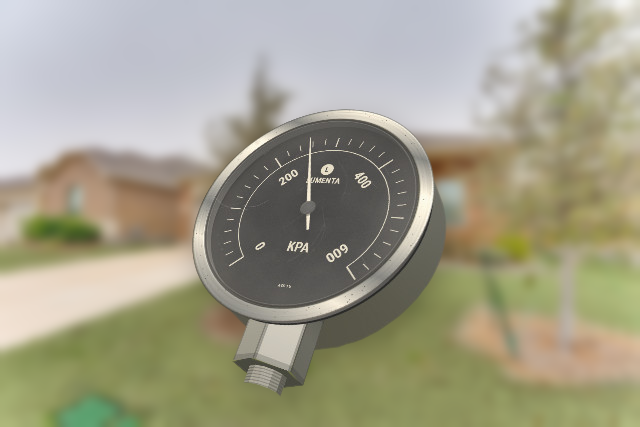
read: 260 kPa
